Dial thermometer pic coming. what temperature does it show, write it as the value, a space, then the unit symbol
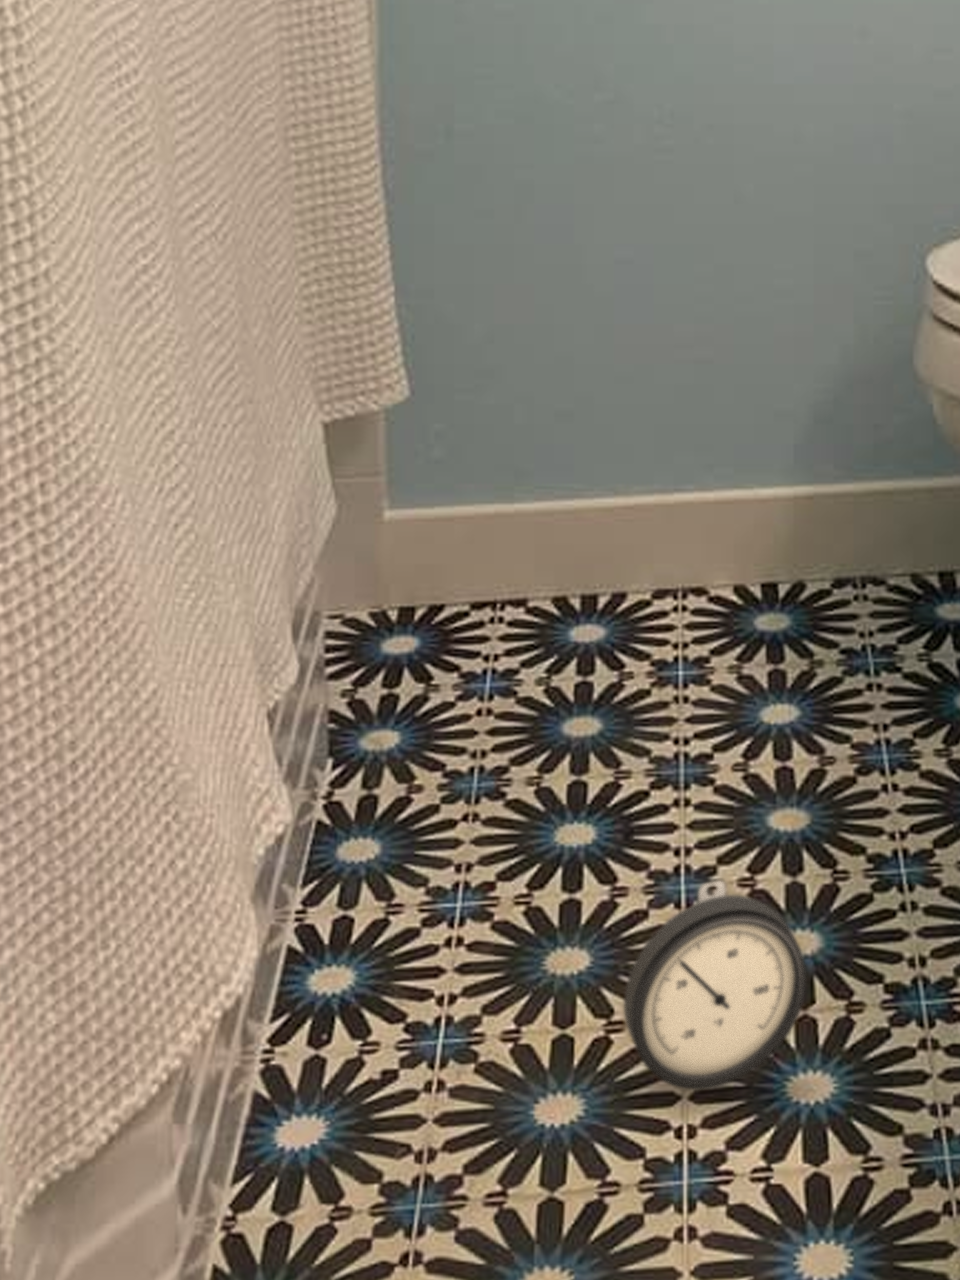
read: 30 °F
